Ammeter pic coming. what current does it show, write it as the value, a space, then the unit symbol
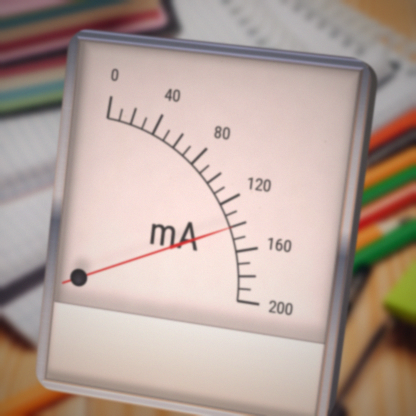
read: 140 mA
